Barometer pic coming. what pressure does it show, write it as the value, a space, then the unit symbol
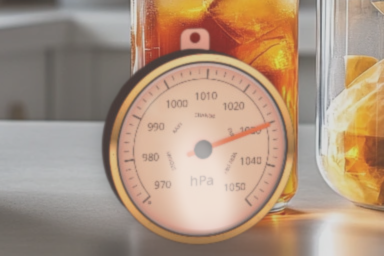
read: 1030 hPa
